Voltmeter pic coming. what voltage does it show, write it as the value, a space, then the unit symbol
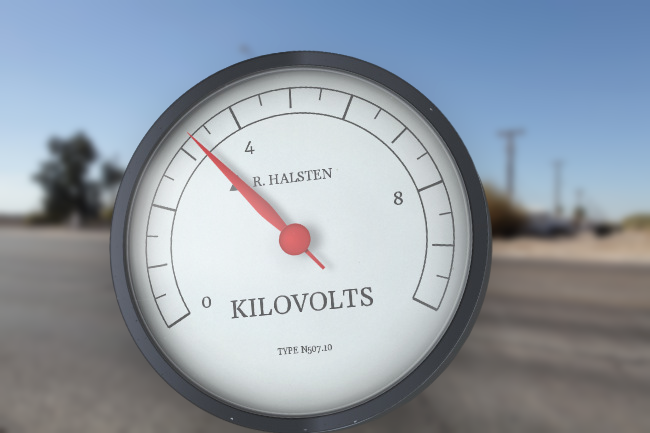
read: 3.25 kV
